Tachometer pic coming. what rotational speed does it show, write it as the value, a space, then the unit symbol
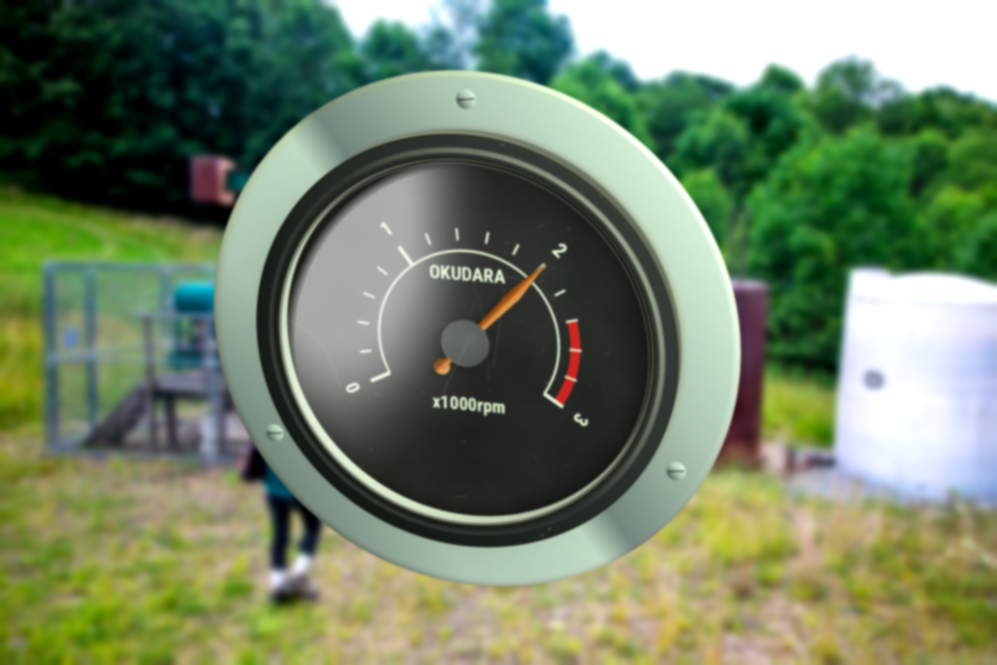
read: 2000 rpm
